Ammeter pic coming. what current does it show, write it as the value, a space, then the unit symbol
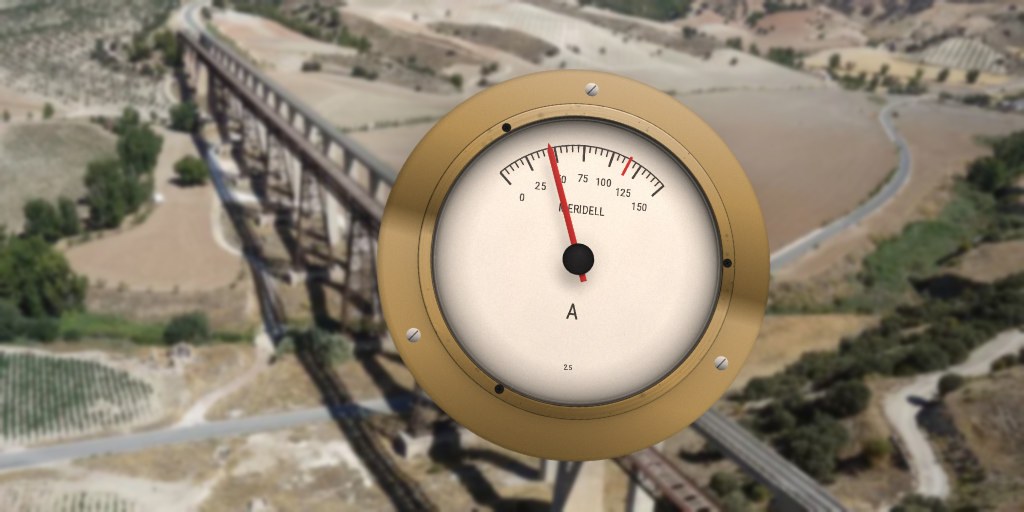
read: 45 A
